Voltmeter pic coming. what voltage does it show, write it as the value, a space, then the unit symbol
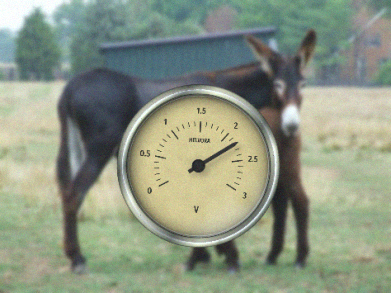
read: 2.2 V
